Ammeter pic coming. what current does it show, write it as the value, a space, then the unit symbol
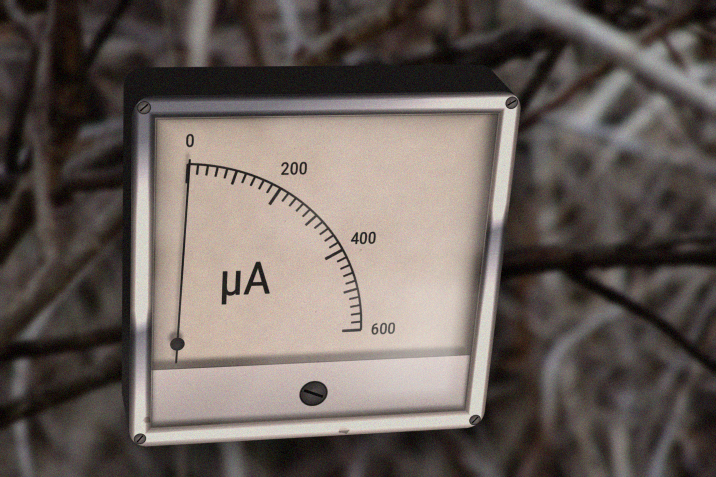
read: 0 µA
